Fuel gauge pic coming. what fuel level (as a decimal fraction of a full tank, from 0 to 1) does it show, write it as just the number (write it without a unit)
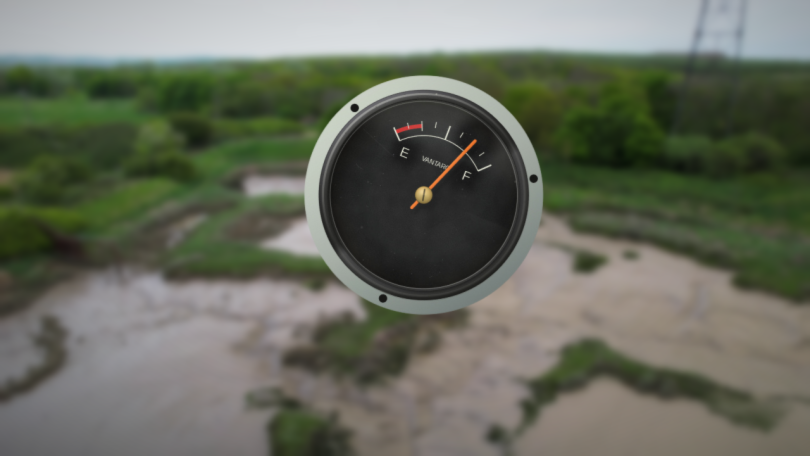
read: 0.75
